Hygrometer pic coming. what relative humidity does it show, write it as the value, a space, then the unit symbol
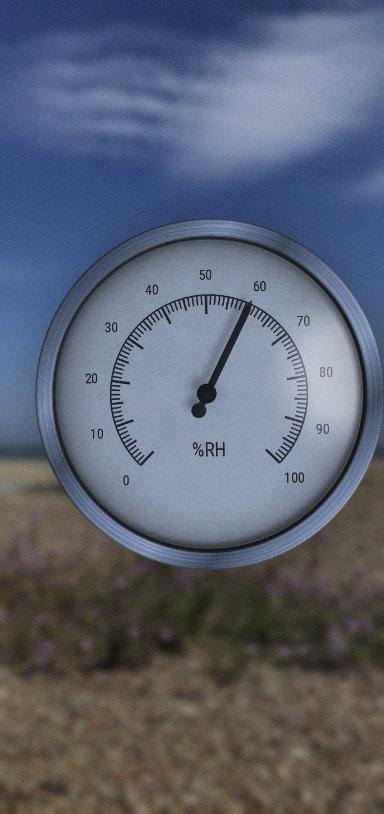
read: 60 %
